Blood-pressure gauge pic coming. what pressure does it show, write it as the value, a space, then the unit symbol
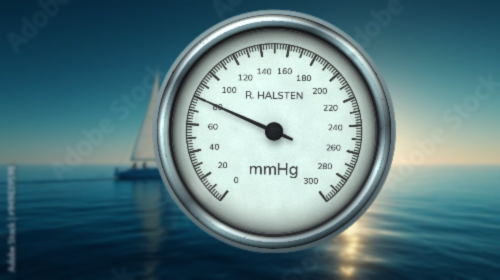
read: 80 mmHg
